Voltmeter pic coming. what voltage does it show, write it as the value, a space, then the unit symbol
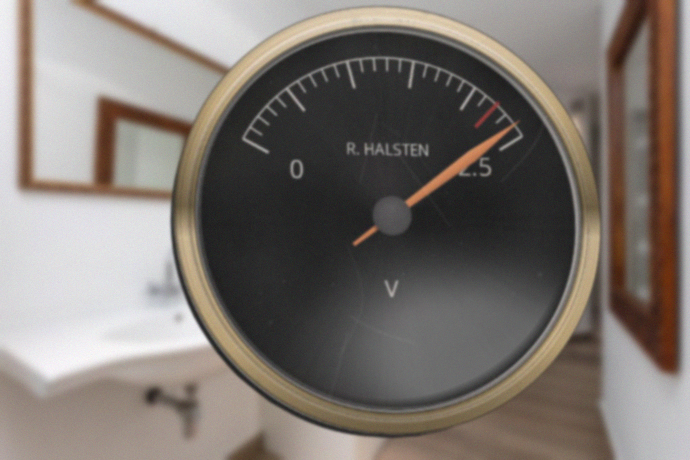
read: 2.4 V
